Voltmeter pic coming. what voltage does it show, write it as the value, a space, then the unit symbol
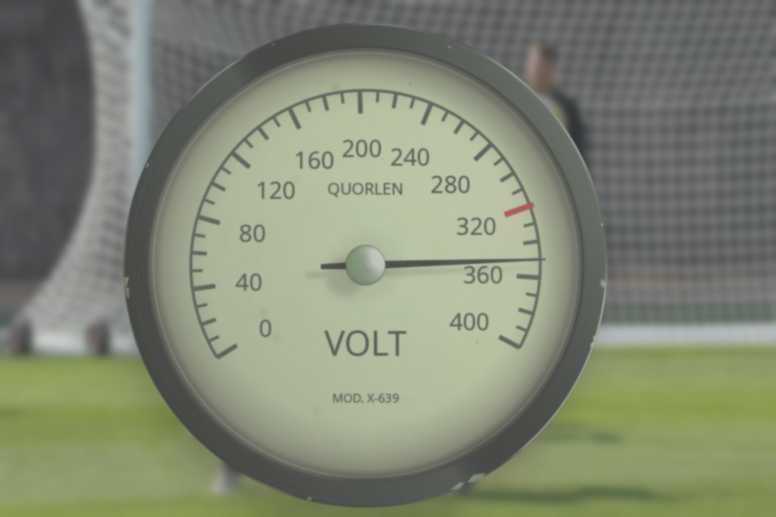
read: 350 V
